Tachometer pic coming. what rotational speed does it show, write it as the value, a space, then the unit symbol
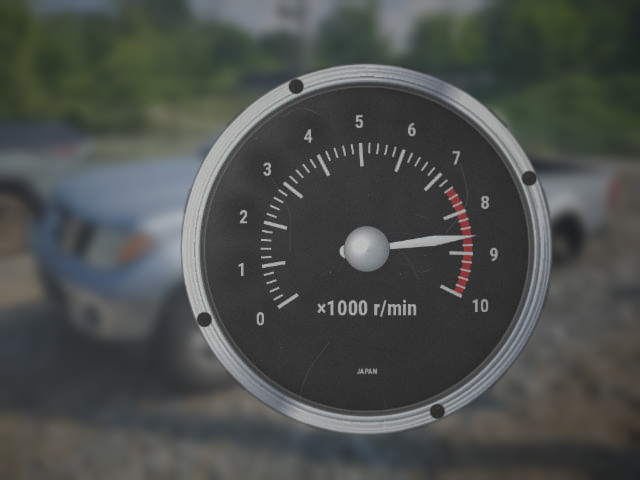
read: 8600 rpm
